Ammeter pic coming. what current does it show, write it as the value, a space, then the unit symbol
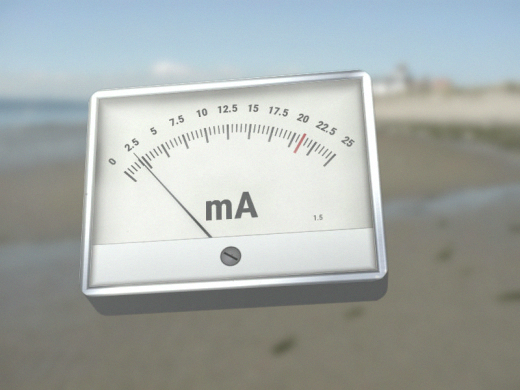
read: 2 mA
